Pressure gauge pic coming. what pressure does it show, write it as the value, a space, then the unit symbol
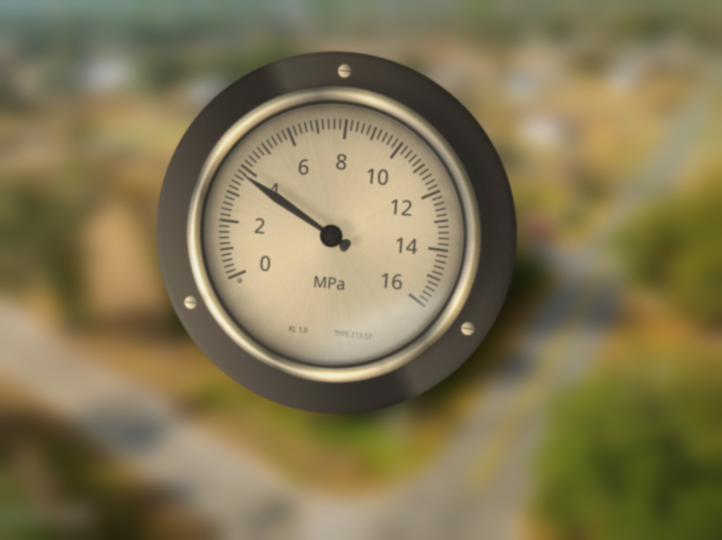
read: 3.8 MPa
